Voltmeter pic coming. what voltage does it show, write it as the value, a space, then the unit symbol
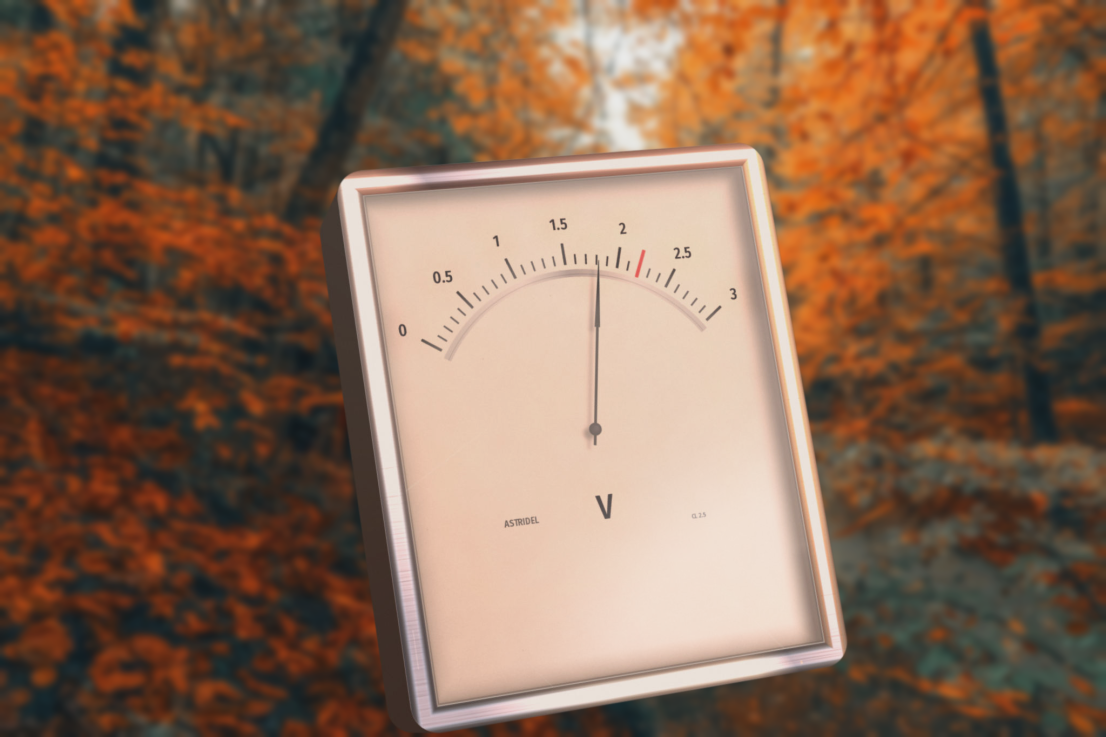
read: 1.8 V
